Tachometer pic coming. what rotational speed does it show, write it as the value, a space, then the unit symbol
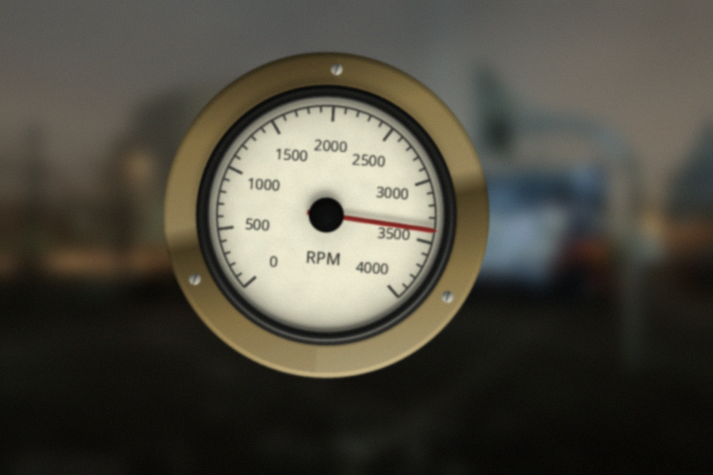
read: 3400 rpm
